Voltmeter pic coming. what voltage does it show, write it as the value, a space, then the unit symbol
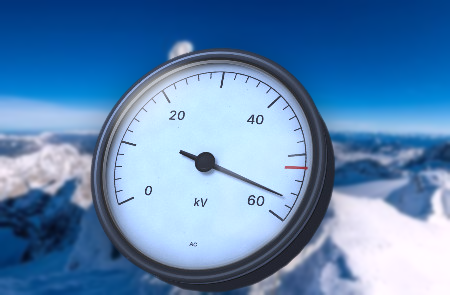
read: 57 kV
